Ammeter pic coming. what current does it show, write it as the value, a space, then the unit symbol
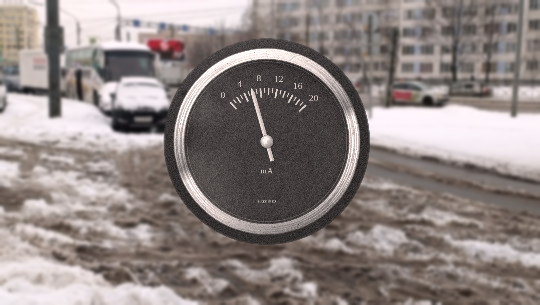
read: 6 mA
